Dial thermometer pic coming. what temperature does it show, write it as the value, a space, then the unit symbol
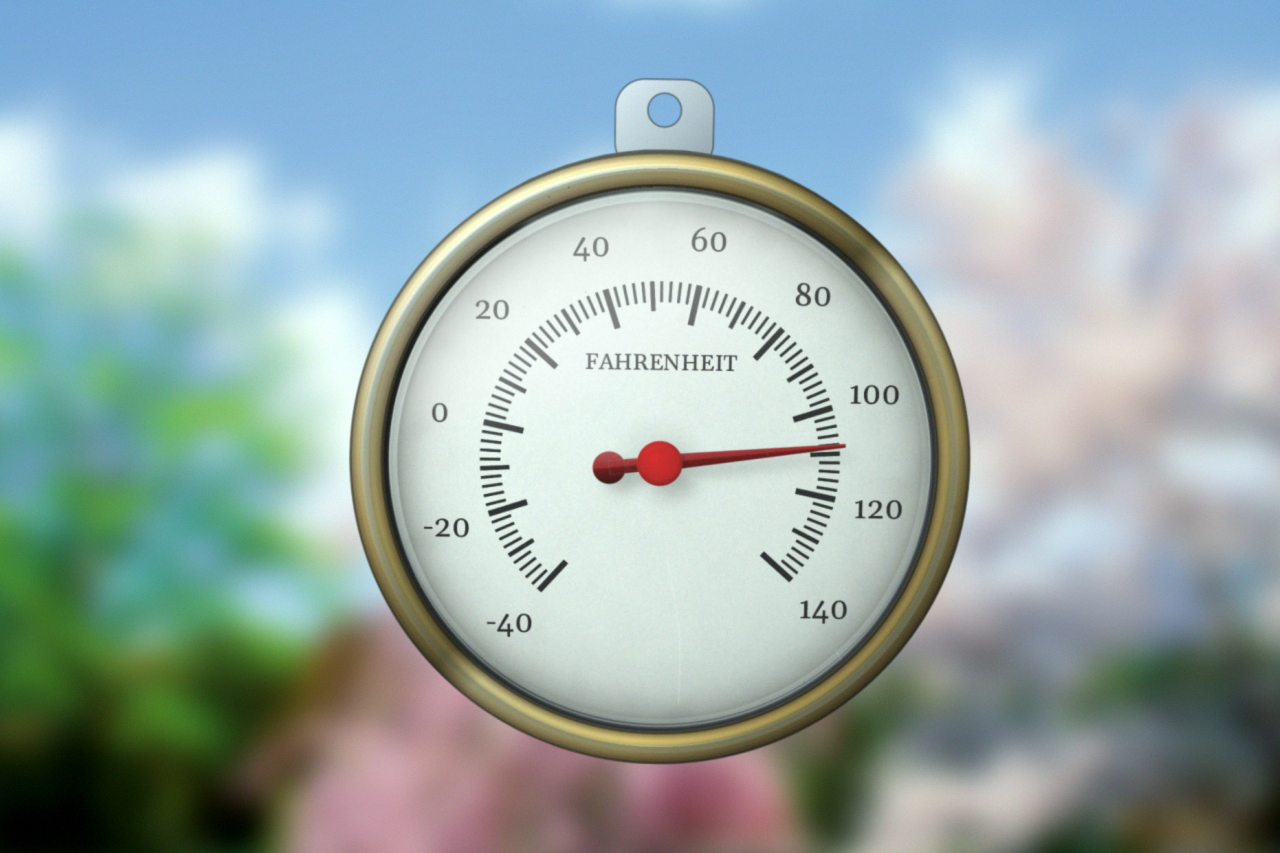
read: 108 °F
